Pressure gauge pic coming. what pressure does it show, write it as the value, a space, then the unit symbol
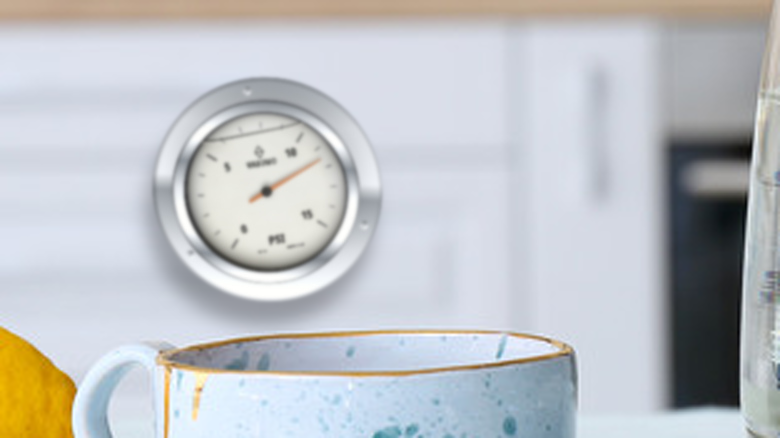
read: 11.5 psi
